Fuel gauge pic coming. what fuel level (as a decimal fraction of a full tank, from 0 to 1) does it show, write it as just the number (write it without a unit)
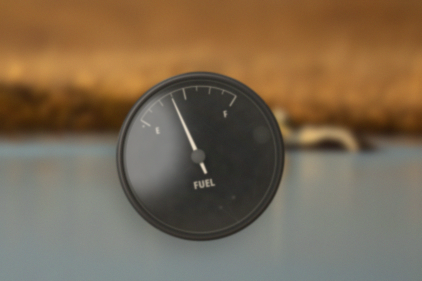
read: 0.375
